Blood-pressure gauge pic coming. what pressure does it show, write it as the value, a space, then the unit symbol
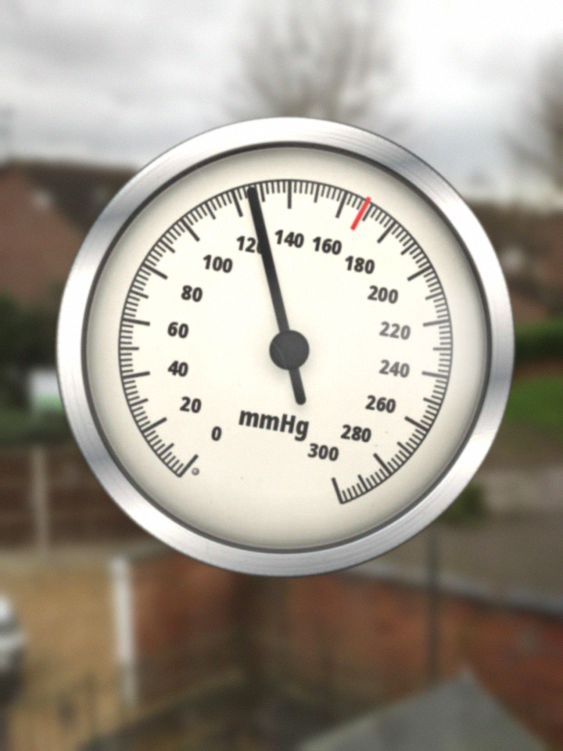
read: 126 mmHg
